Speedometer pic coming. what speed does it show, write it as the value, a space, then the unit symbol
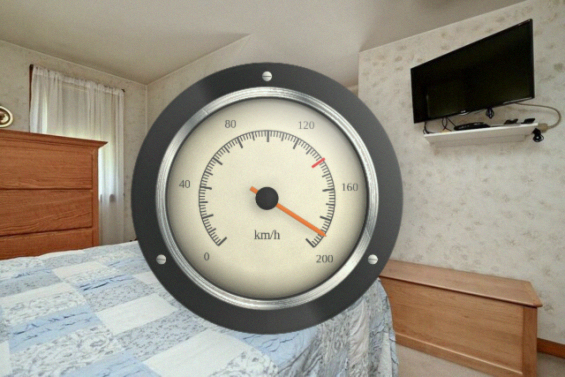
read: 190 km/h
